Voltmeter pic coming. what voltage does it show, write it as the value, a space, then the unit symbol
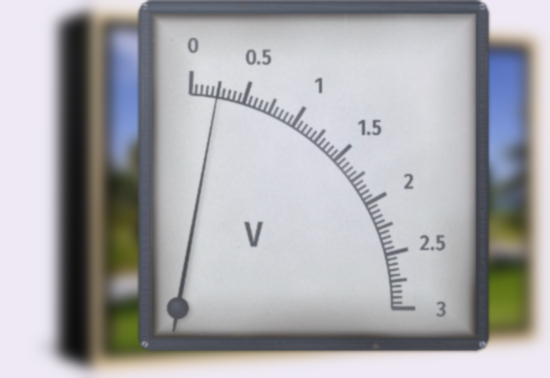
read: 0.25 V
